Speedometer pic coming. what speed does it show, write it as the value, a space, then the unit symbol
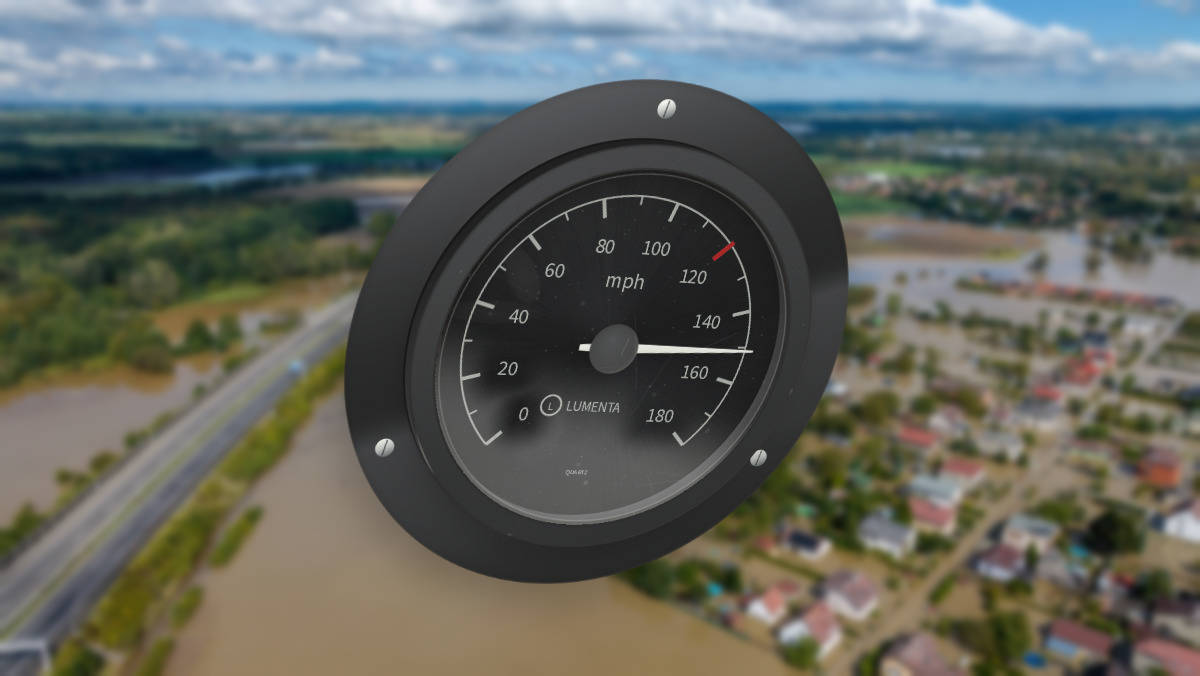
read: 150 mph
